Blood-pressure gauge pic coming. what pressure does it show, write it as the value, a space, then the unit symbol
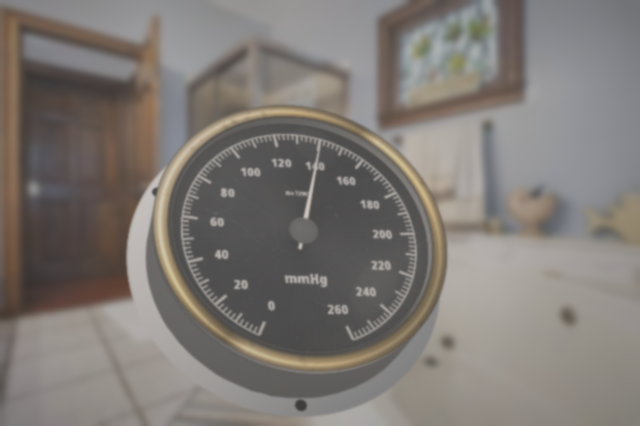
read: 140 mmHg
